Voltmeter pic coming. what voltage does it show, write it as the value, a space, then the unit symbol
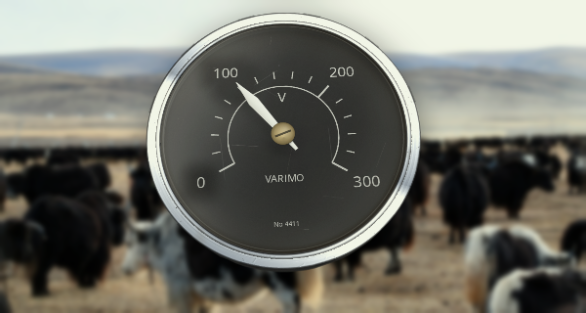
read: 100 V
